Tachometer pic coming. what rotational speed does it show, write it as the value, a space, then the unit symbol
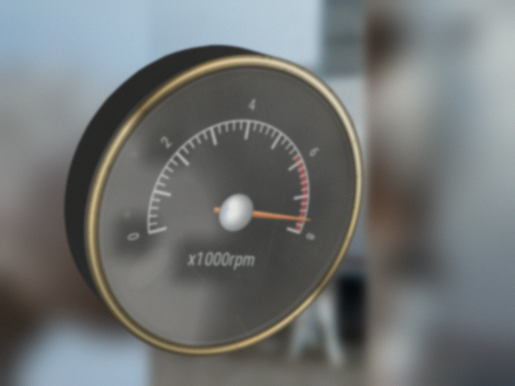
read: 7600 rpm
